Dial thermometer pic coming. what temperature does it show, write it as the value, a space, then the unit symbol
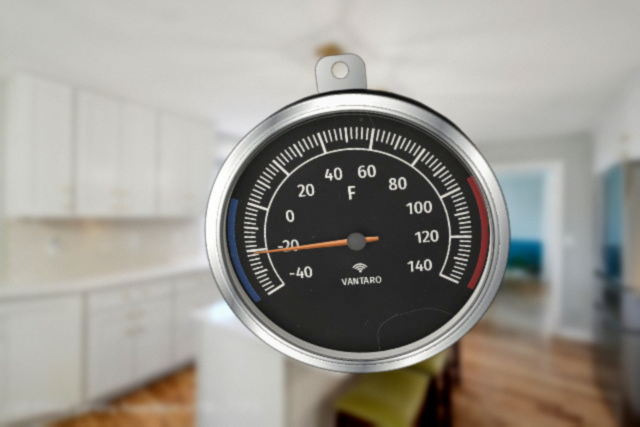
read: -20 °F
